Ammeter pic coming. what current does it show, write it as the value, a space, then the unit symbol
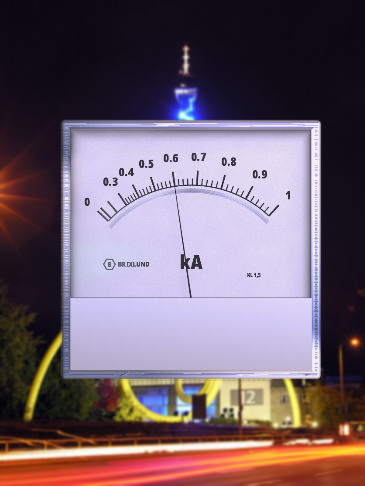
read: 0.6 kA
